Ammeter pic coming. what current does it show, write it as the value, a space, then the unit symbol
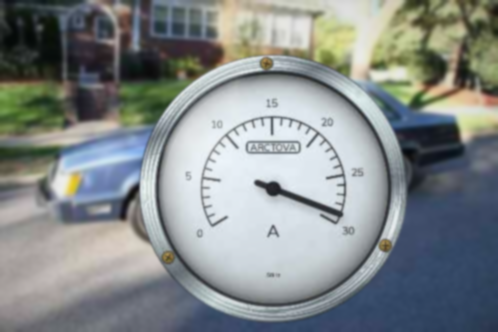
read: 29 A
